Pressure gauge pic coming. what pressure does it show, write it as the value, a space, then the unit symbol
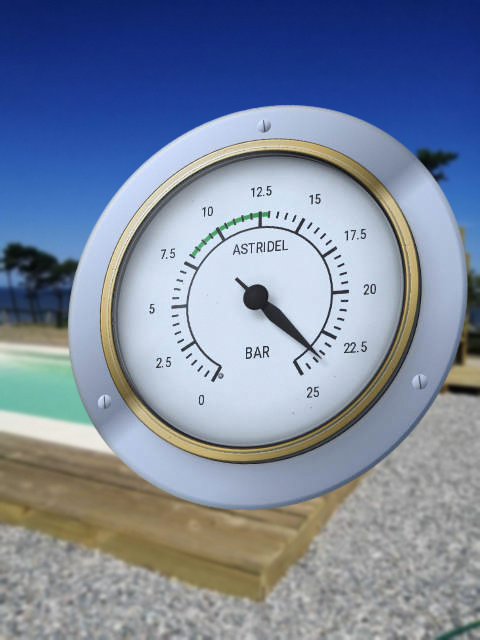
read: 23.75 bar
